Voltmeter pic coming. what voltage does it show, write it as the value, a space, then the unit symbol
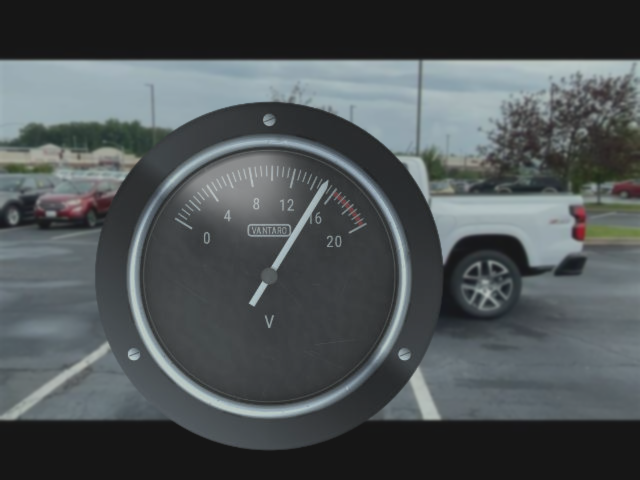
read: 15 V
